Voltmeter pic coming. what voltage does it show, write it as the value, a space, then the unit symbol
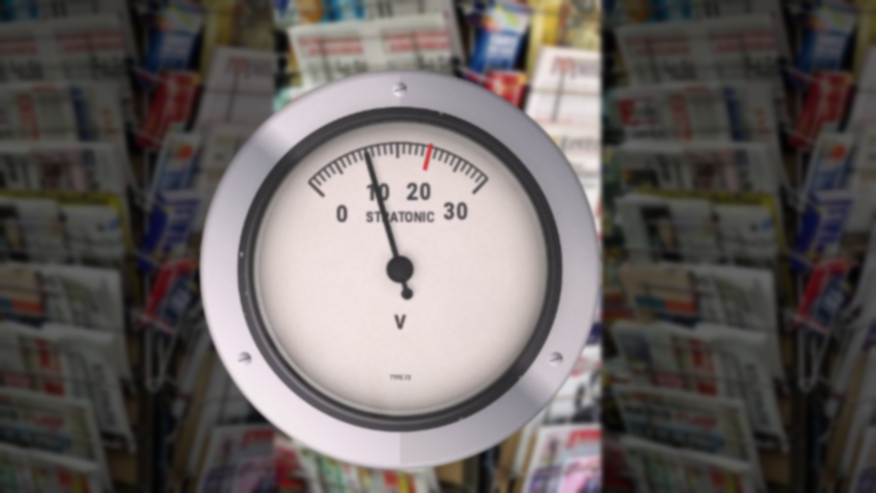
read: 10 V
